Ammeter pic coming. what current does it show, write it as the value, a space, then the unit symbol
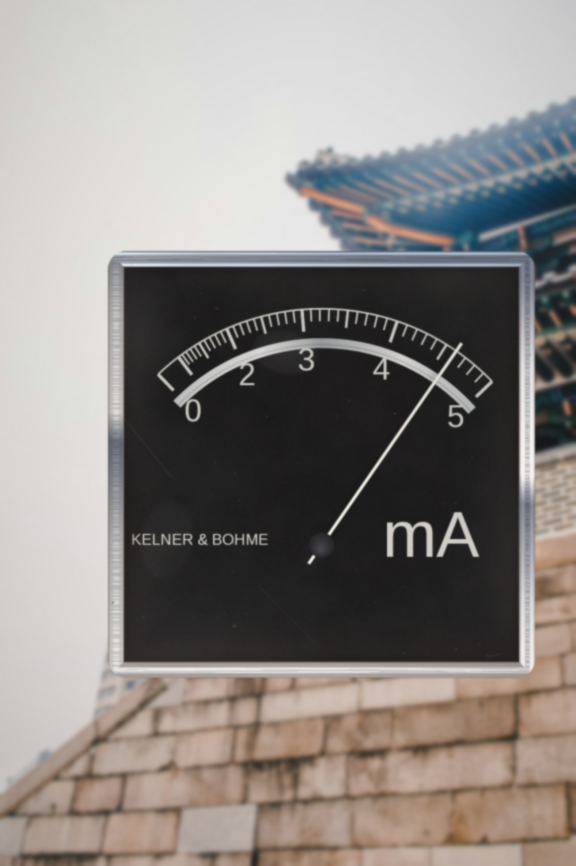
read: 4.6 mA
